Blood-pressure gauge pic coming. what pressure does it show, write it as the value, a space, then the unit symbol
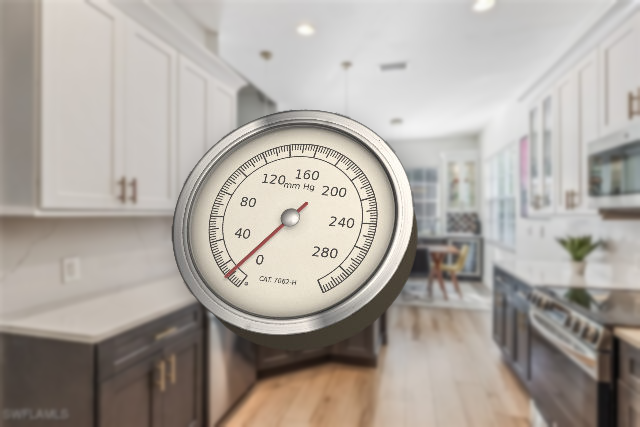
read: 10 mmHg
